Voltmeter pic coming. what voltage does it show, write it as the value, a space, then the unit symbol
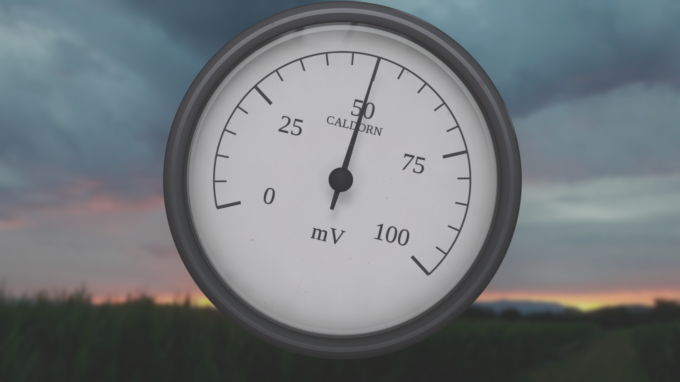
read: 50 mV
